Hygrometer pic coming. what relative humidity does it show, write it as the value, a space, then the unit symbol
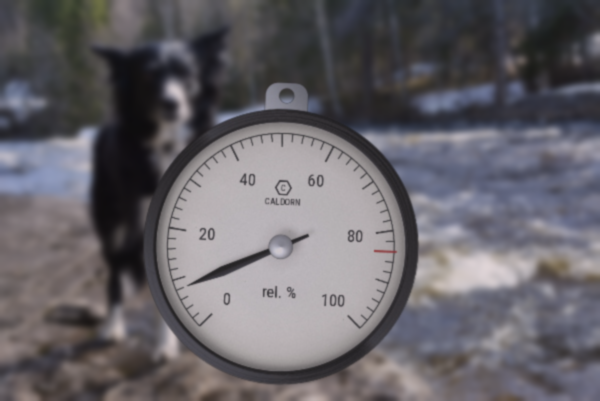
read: 8 %
